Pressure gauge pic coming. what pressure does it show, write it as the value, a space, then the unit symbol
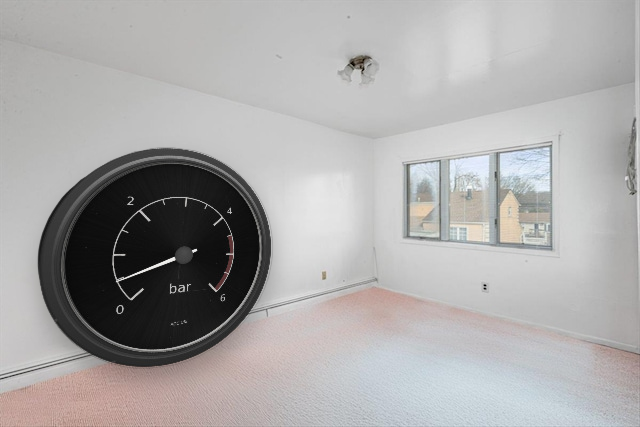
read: 0.5 bar
